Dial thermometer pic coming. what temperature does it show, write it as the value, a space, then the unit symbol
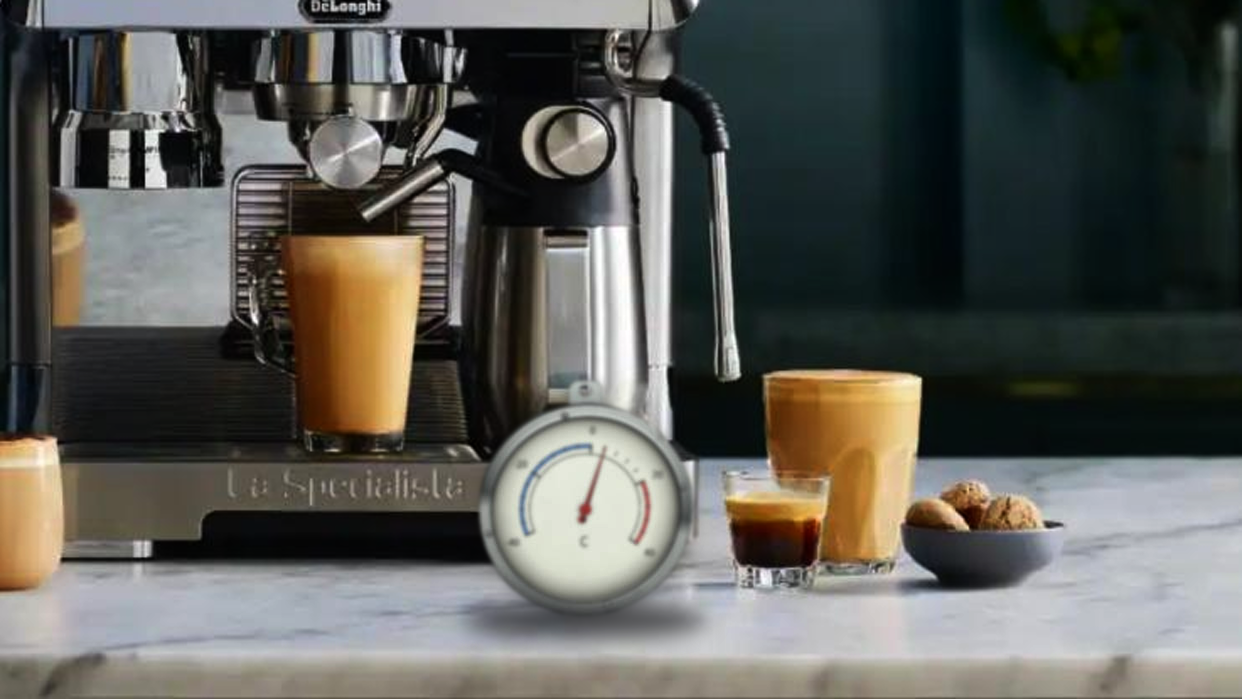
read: 4 °C
